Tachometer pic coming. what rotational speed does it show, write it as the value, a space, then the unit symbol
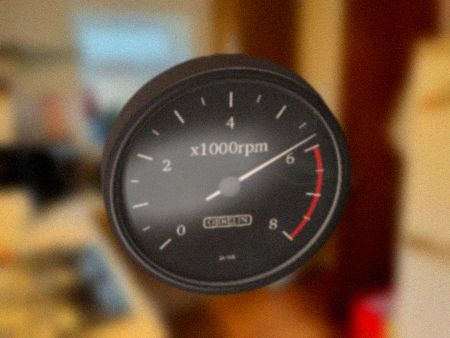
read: 5750 rpm
